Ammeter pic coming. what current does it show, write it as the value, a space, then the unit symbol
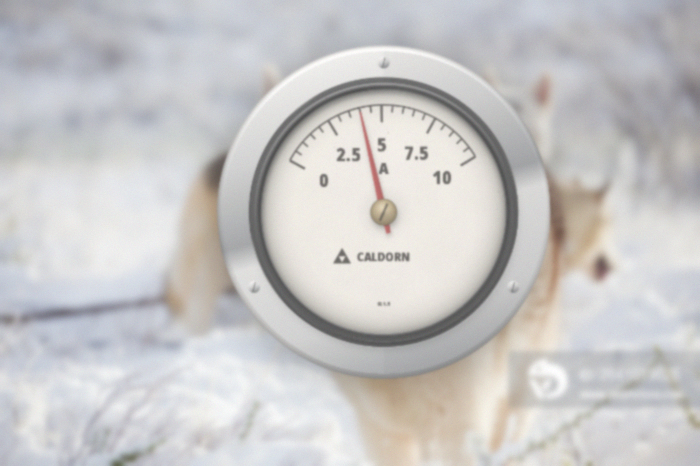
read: 4 A
